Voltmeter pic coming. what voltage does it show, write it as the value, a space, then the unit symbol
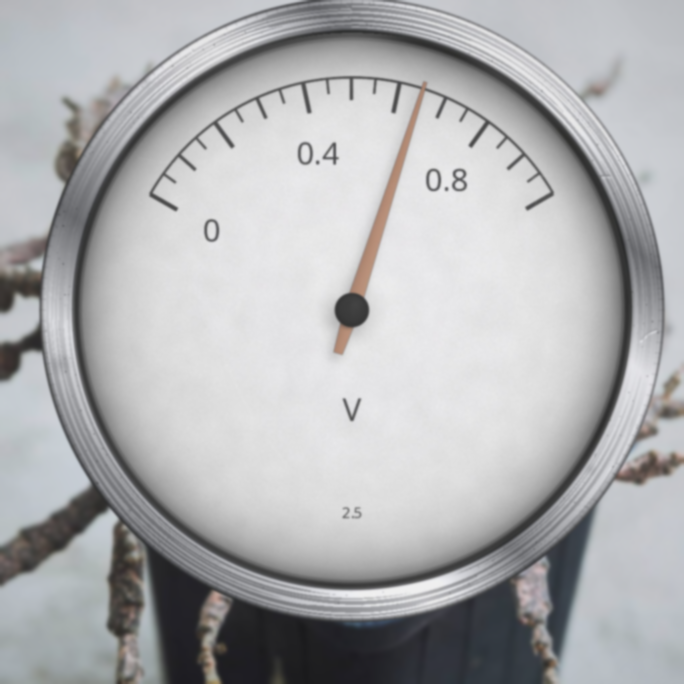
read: 0.65 V
